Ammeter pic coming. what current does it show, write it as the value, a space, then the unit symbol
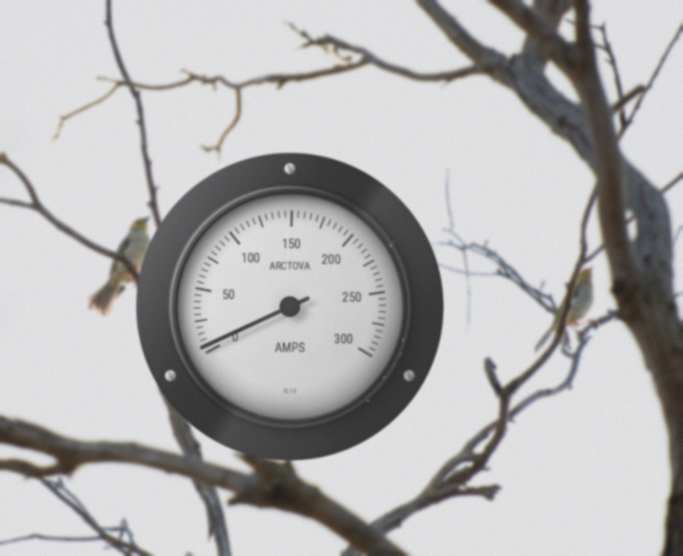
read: 5 A
